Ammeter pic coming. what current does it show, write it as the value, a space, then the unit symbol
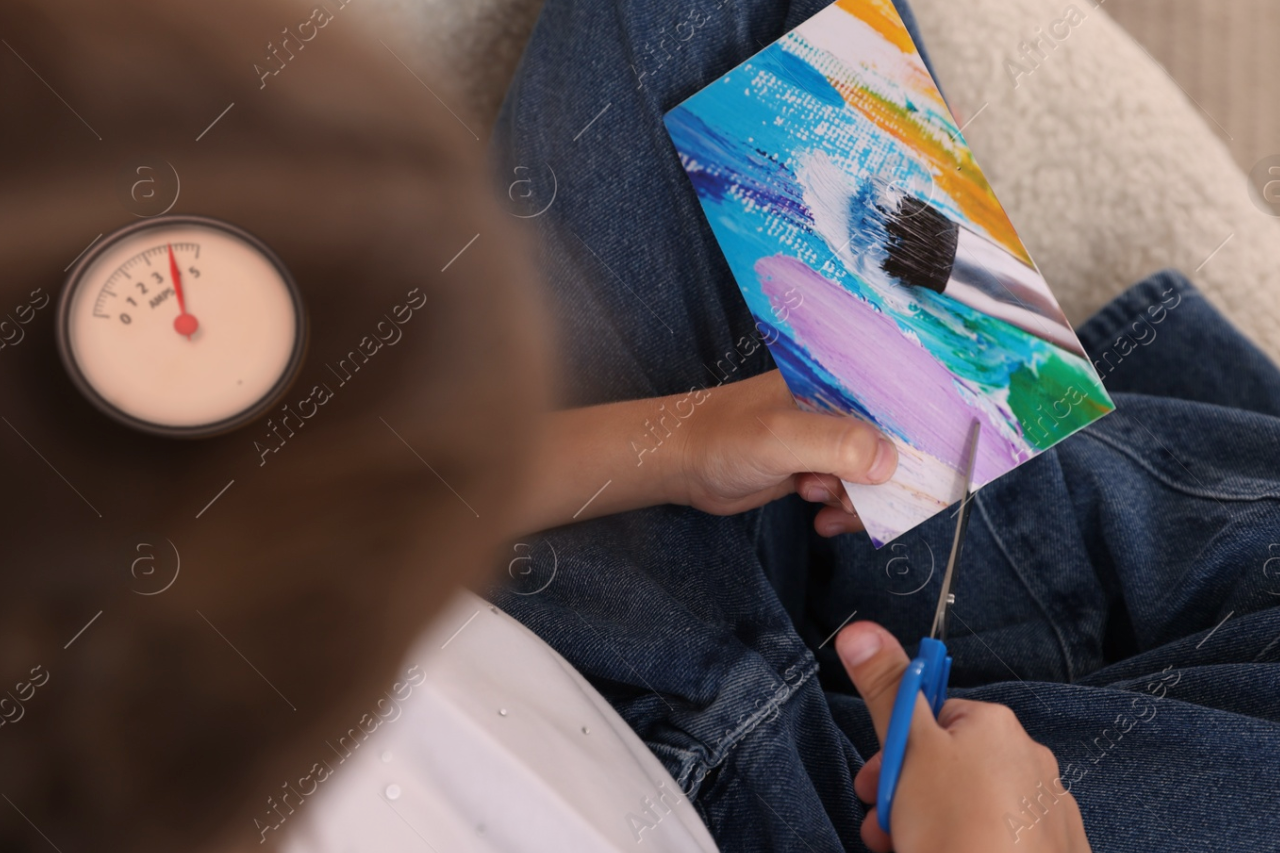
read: 4 A
